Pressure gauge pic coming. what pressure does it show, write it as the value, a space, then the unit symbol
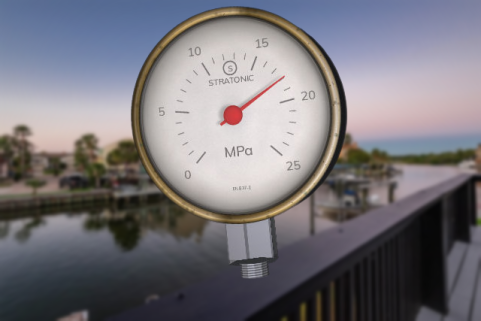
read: 18 MPa
